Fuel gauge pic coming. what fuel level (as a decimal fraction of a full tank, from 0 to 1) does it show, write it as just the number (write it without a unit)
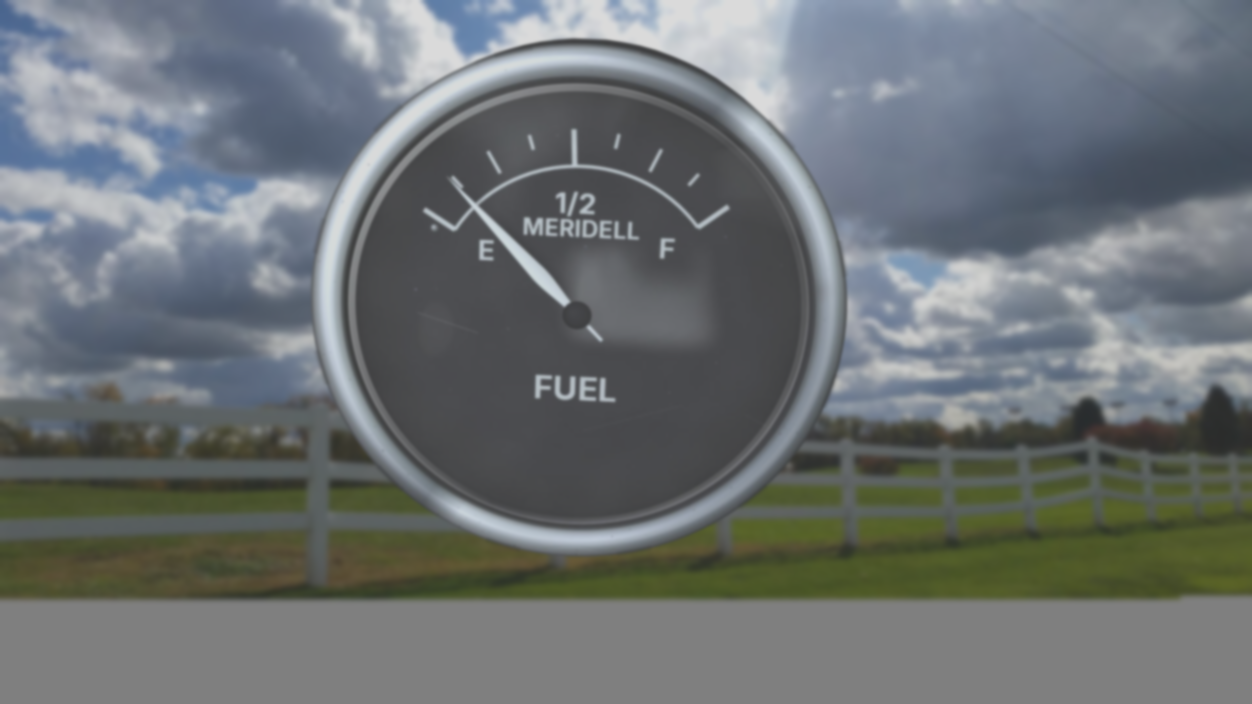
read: 0.125
